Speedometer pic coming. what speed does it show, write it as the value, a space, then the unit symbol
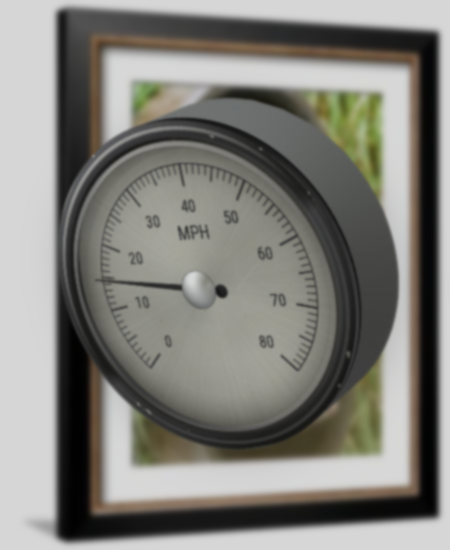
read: 15 mph
